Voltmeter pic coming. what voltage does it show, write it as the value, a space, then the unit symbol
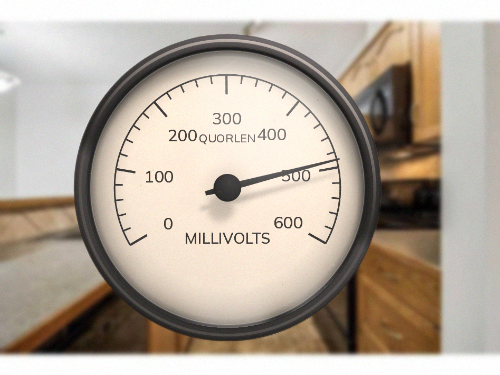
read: 490 mV
